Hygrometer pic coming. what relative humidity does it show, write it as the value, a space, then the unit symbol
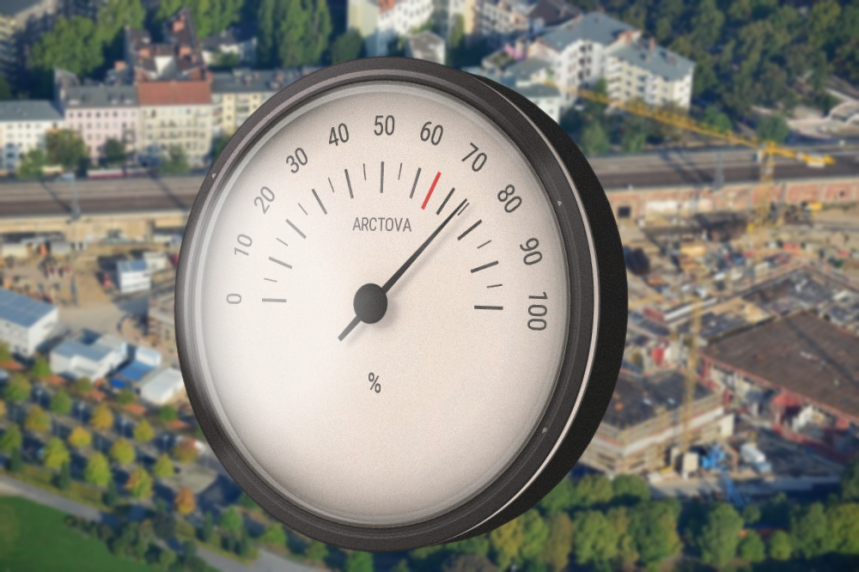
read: 75 %
